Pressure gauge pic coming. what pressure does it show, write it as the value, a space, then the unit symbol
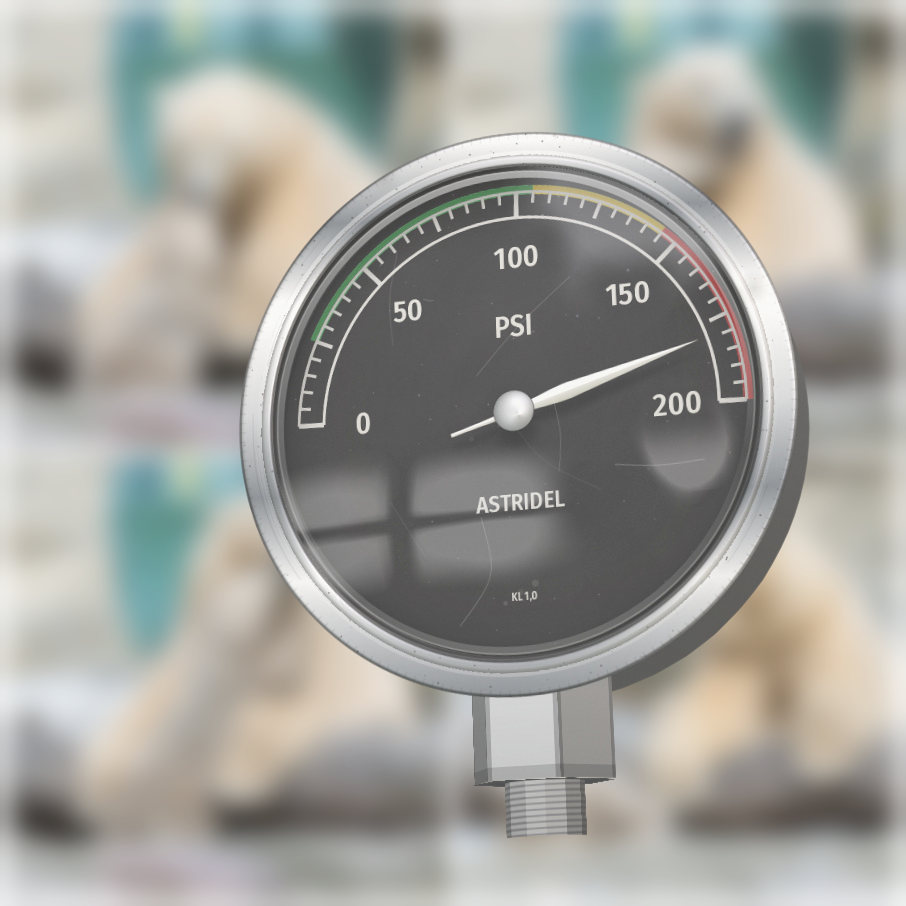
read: 180 psi
